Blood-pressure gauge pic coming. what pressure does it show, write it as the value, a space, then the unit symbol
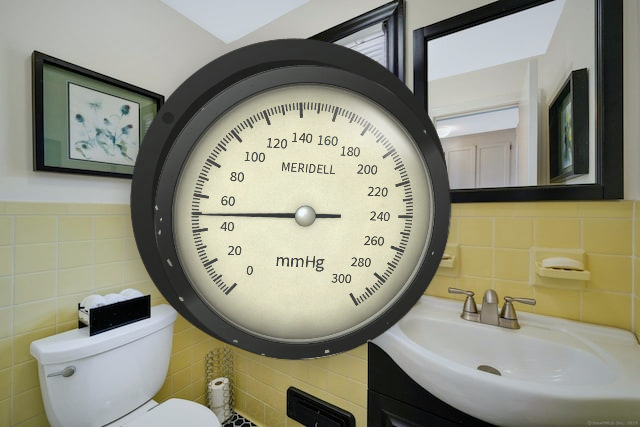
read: 50 mmHg
